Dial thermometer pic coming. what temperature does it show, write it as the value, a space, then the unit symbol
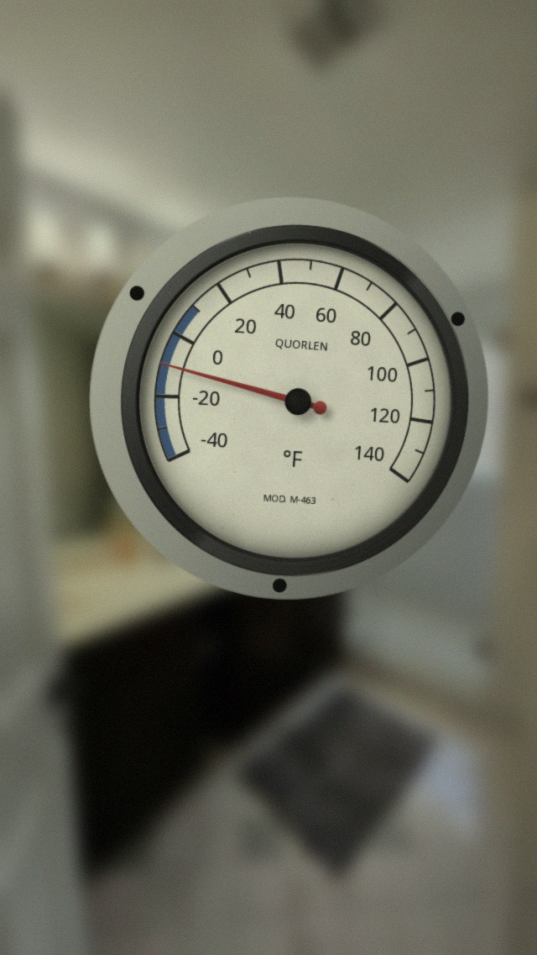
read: -10 °F
